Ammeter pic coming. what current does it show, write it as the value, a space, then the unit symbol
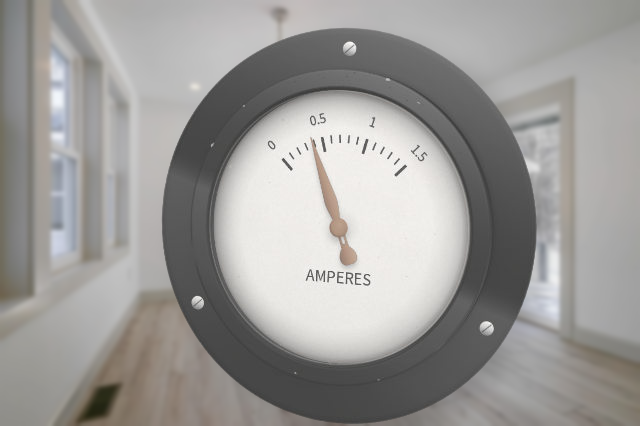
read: 0.4 A
